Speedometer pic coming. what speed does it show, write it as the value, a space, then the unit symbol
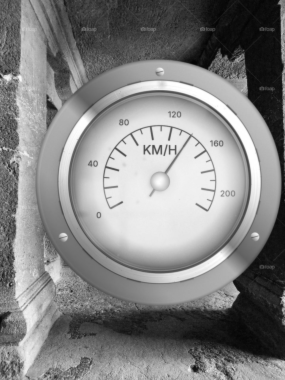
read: 140 km/h
